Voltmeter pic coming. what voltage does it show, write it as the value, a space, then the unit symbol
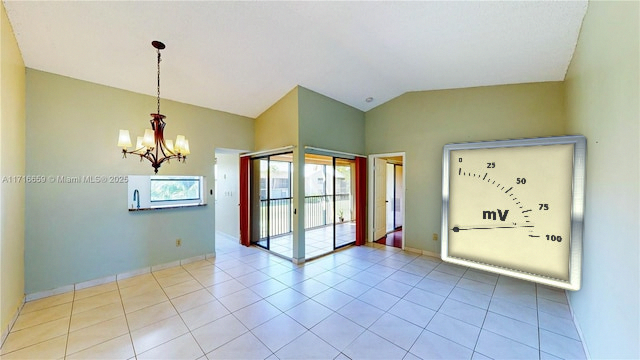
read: 90 mV
